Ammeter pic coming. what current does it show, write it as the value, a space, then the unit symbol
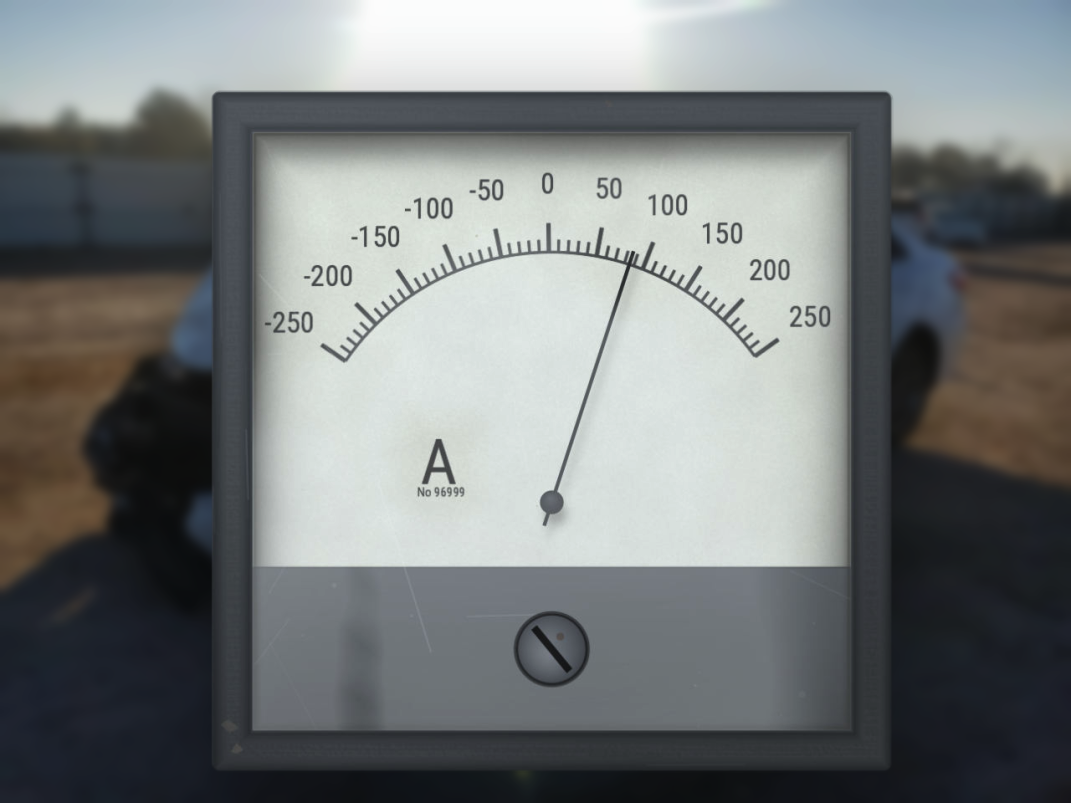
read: 85 A
